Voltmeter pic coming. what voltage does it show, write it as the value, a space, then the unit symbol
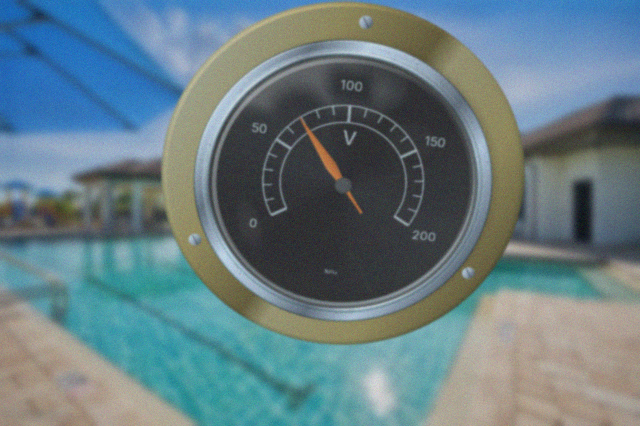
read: 70 V
